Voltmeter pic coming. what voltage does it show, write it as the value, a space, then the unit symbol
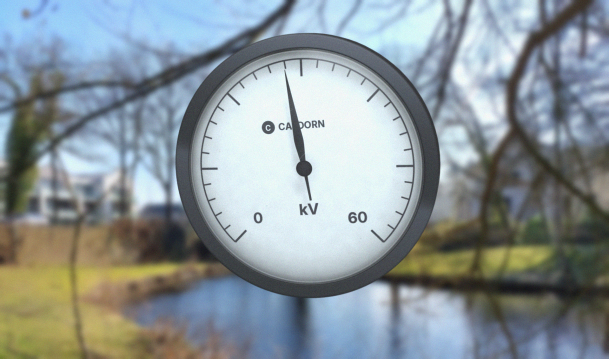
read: 28 kV
